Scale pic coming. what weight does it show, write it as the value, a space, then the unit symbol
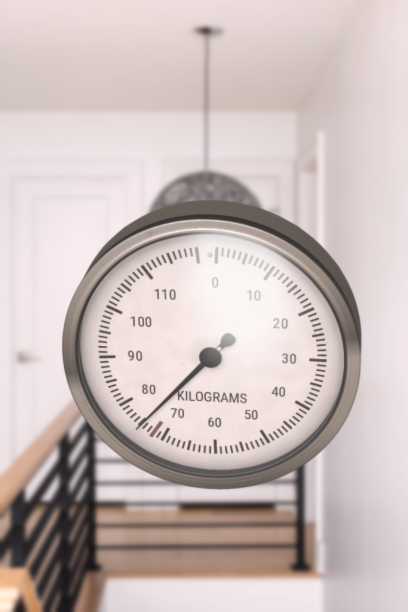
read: 75 kg
